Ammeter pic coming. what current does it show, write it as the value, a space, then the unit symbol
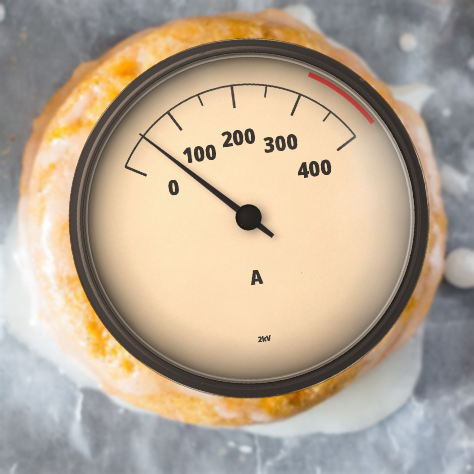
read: 50 A
